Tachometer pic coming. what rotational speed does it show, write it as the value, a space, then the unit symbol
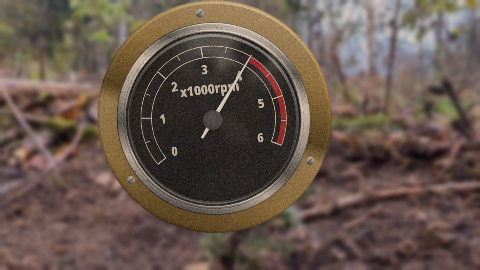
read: 4000 rpm
